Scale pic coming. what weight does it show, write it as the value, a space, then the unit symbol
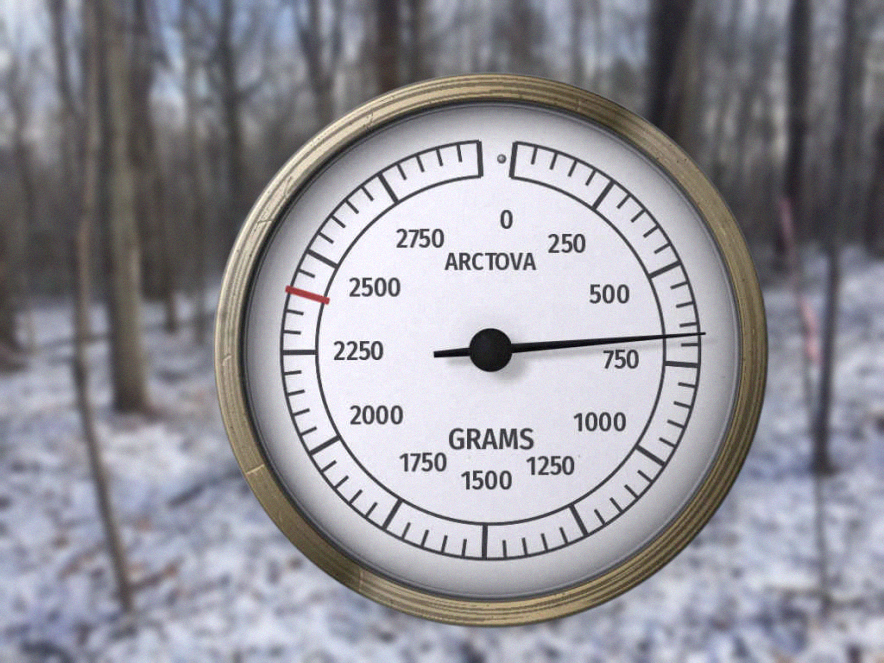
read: 675 g
